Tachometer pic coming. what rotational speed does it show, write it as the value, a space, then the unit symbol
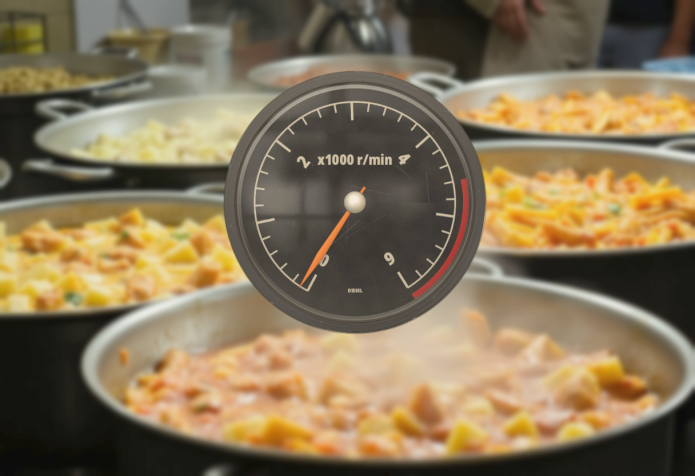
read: 100 rpm
